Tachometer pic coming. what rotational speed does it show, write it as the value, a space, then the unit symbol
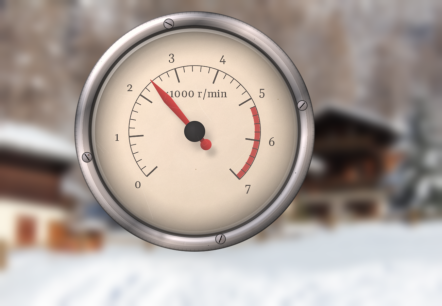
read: 2400 rpm
